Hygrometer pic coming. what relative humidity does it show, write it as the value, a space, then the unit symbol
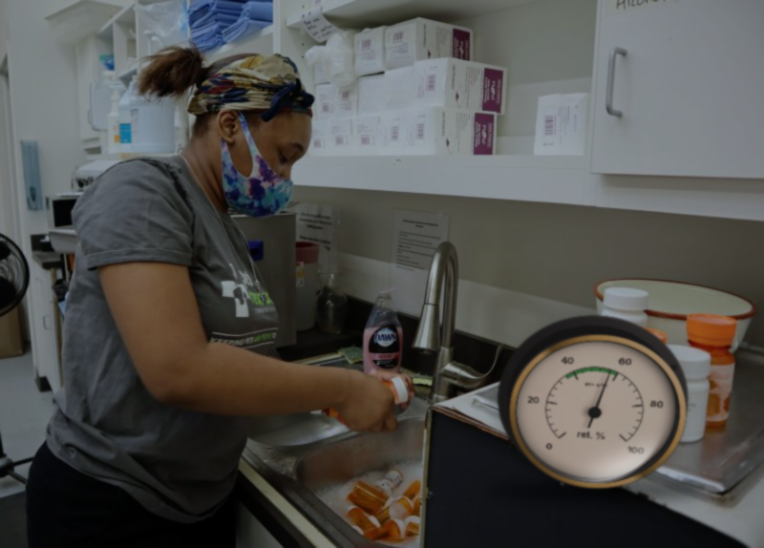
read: 56 %
